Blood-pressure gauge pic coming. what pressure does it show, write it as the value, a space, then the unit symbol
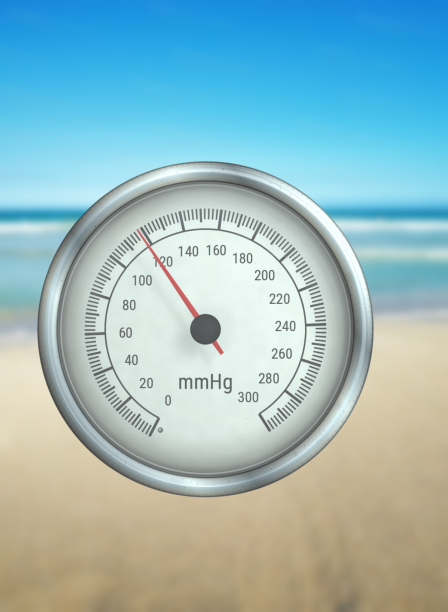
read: 118 mmHg
